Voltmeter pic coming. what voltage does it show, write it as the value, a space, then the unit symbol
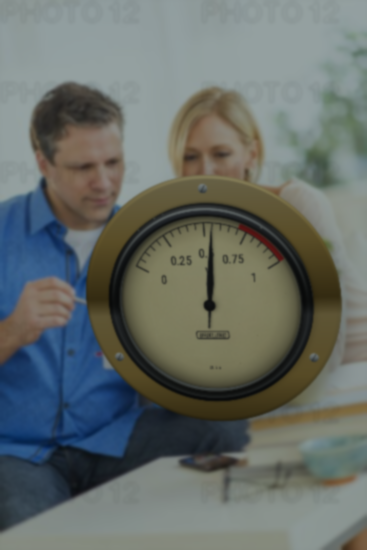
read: 0.55 V
